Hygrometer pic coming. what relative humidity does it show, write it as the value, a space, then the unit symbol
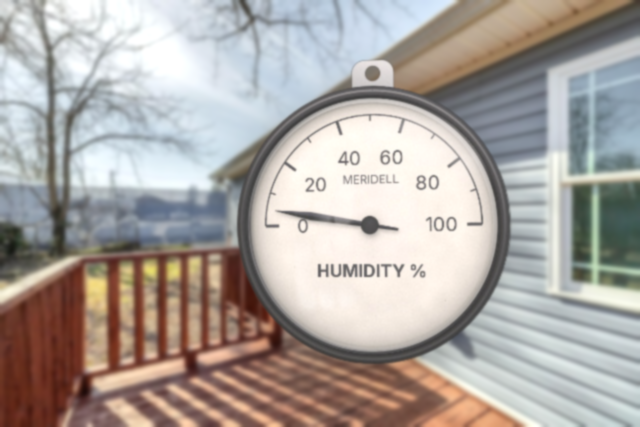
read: 5 %
